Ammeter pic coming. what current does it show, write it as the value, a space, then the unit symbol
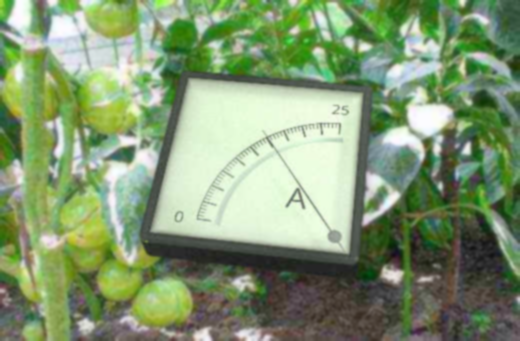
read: 15 A
